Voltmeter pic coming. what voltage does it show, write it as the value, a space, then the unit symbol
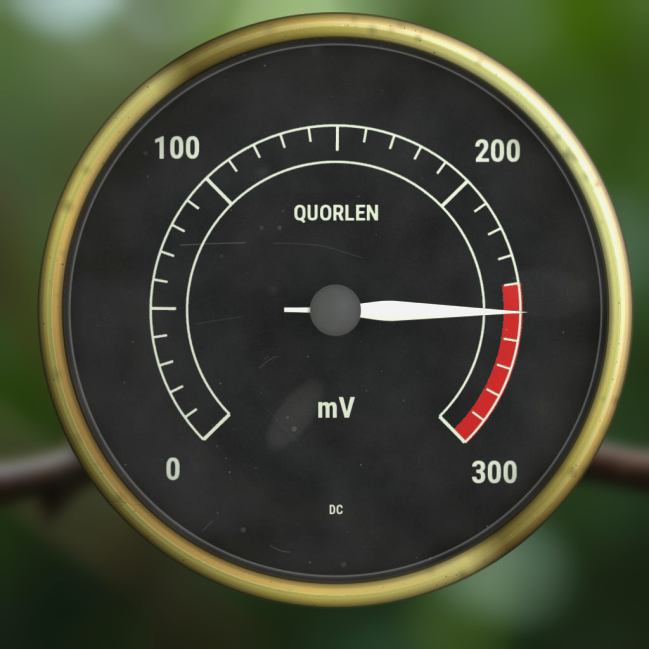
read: 250 mV
